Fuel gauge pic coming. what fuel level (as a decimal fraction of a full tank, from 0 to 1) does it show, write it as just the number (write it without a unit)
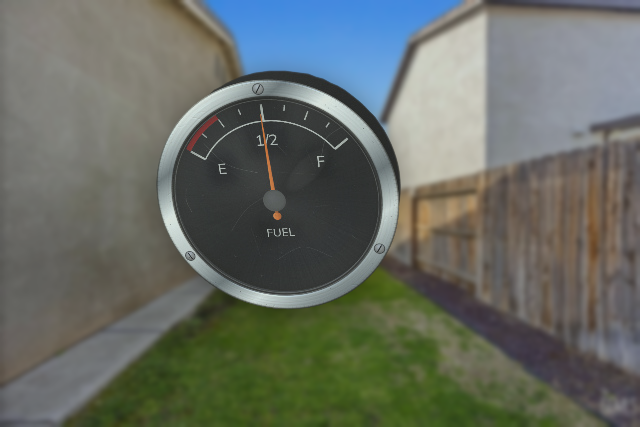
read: 0.5
